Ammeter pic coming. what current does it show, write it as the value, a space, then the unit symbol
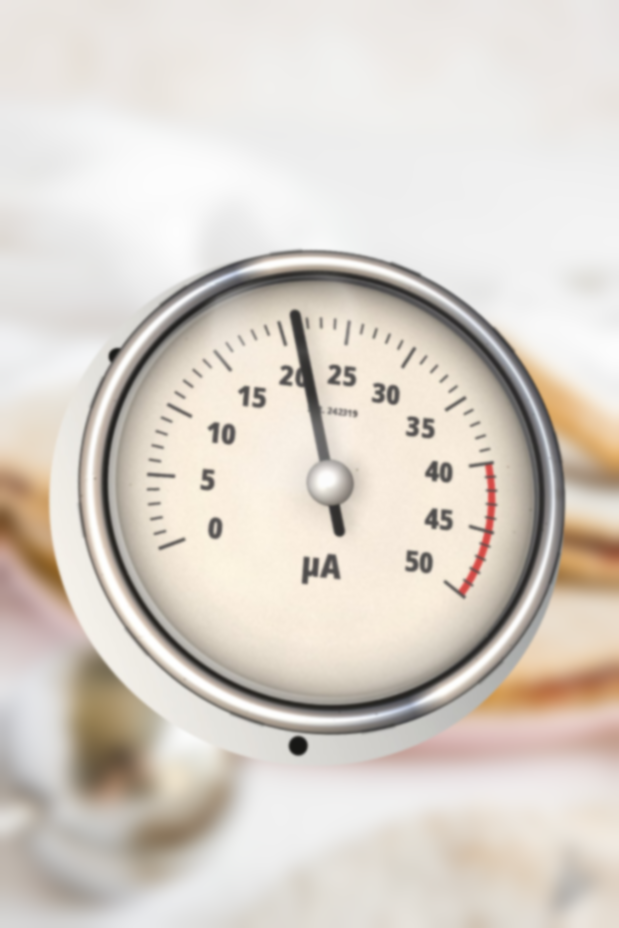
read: 21 µA
